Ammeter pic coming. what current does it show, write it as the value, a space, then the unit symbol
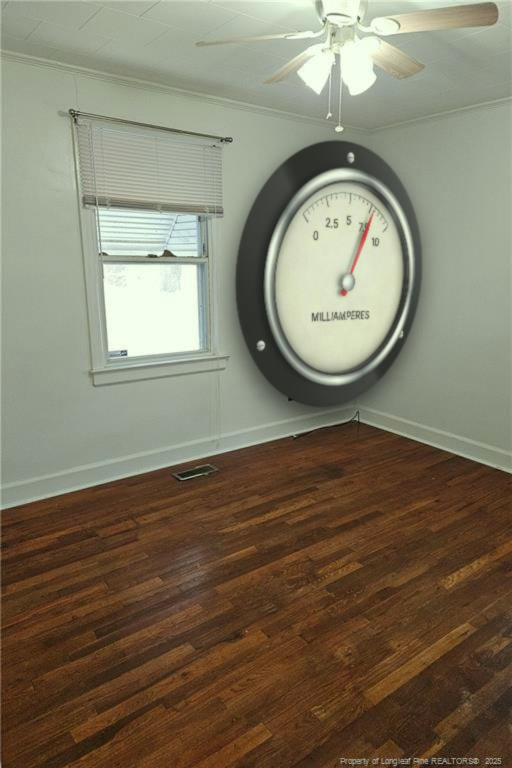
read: 7.5 mA
